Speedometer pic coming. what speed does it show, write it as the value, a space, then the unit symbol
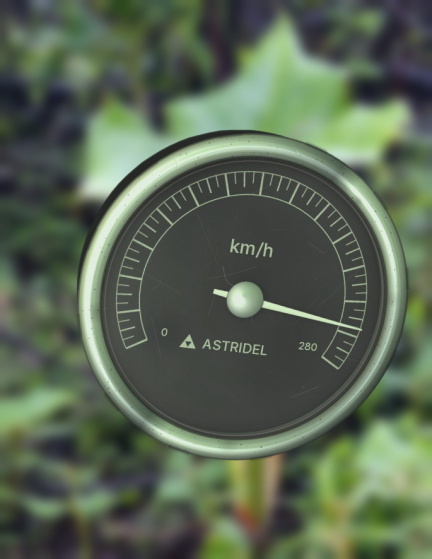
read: 255 km/h
